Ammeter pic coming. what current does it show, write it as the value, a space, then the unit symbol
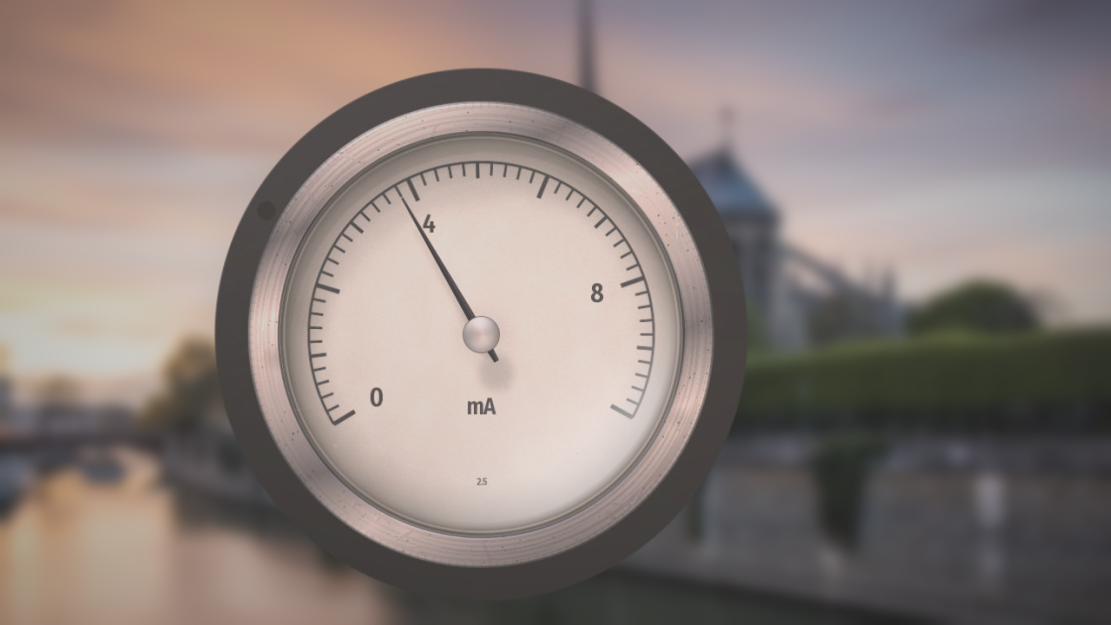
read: 3.8 mA
